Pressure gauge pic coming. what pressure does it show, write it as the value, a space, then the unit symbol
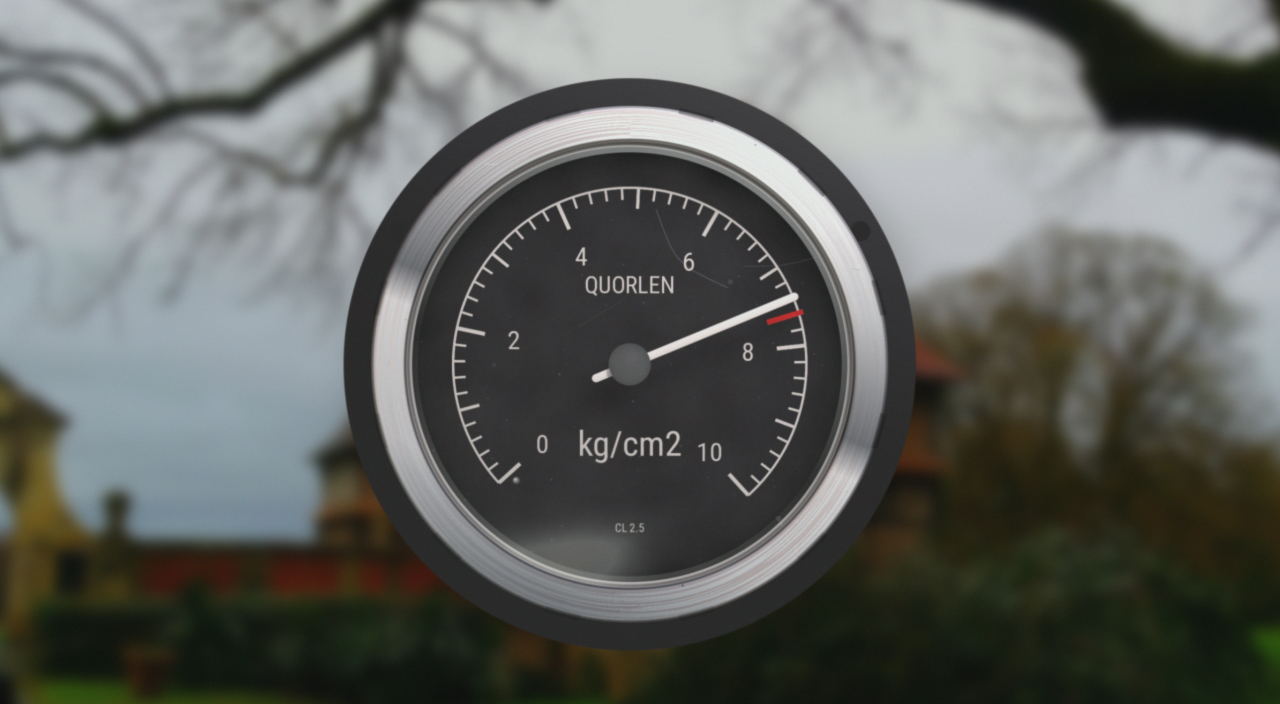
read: 7.4 kg/cm²
